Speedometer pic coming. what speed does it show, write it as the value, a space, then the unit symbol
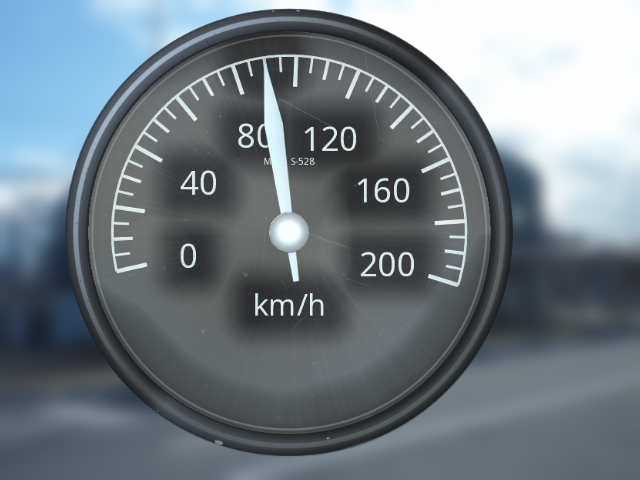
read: 90 km/h
